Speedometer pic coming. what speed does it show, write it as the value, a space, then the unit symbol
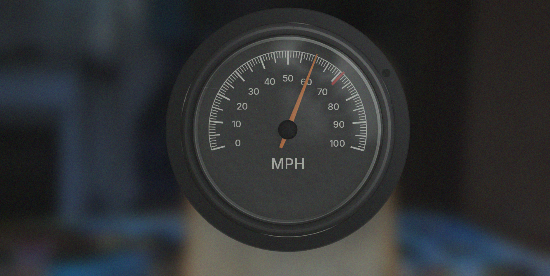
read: 60 mph
